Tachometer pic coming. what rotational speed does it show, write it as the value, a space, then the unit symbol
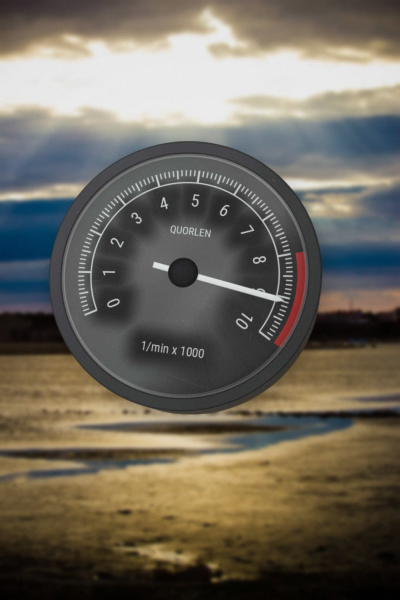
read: 9100 rpm
